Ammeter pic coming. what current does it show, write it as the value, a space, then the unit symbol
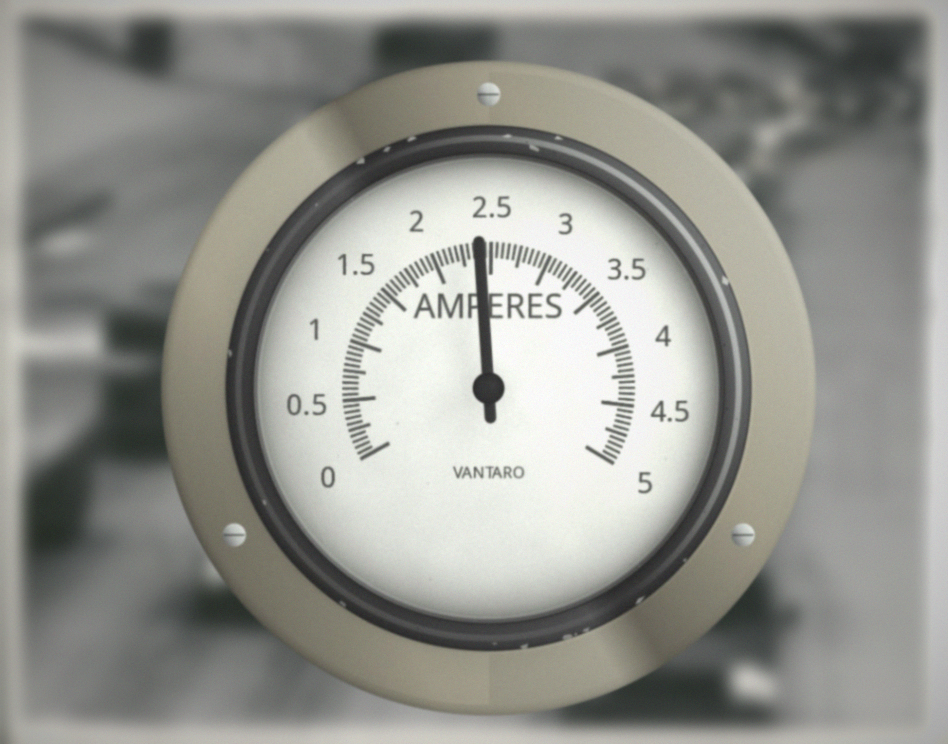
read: 2.4 A
